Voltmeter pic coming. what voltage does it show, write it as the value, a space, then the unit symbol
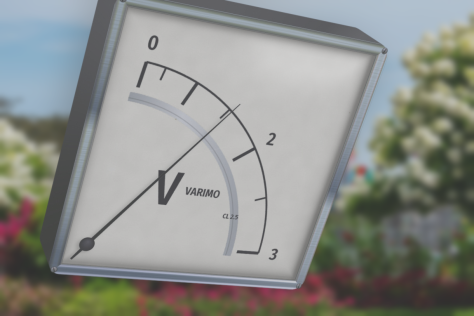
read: 1.5 V
